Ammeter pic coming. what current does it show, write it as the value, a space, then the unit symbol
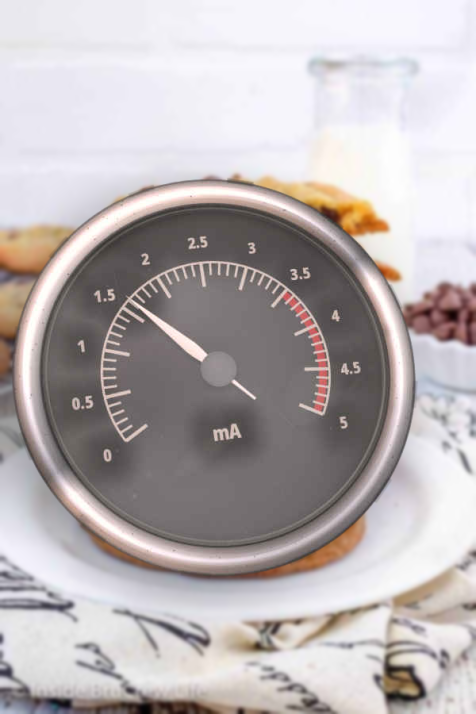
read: 1.6 mA
